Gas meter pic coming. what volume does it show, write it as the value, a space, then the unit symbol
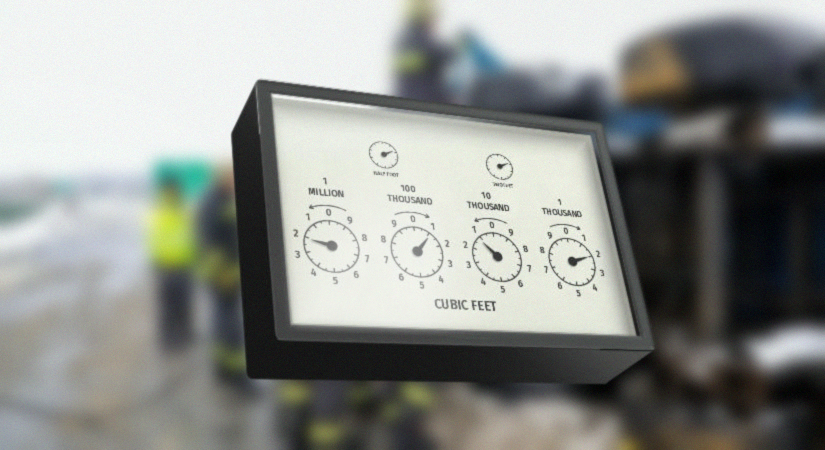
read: 211200 ft³
